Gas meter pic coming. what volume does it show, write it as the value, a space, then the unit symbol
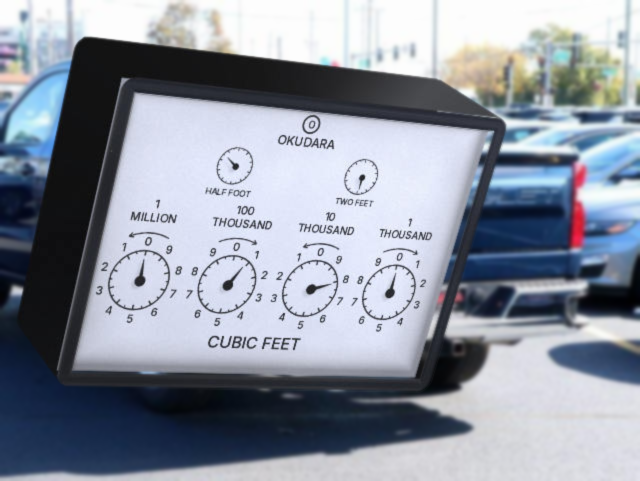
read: 8000 ft³
